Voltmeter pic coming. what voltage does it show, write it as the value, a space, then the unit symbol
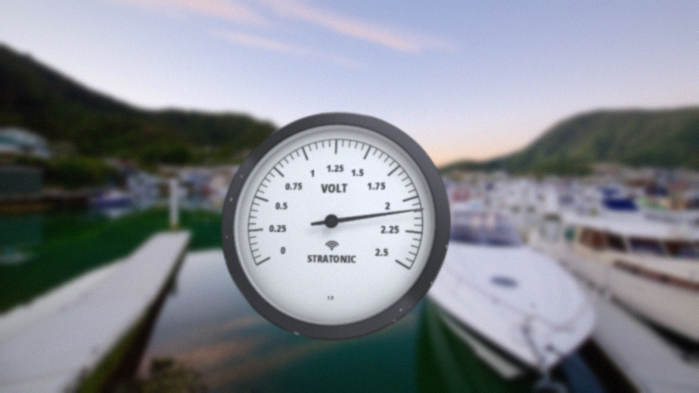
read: 2.1 V
